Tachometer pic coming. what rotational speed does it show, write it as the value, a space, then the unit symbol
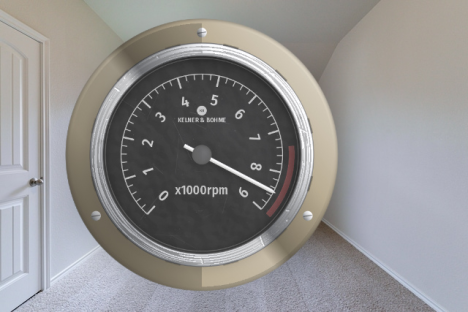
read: 8500 rpm
